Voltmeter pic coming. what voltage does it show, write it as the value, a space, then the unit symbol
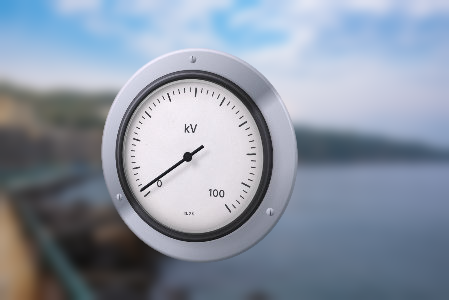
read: 2 kV
